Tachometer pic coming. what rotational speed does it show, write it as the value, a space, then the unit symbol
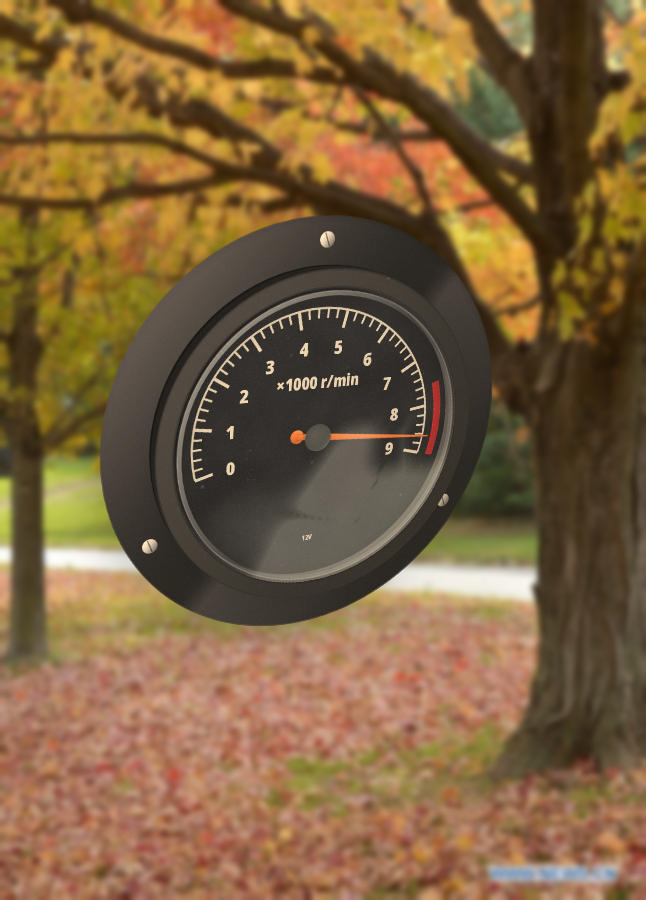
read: 8600 rpm
